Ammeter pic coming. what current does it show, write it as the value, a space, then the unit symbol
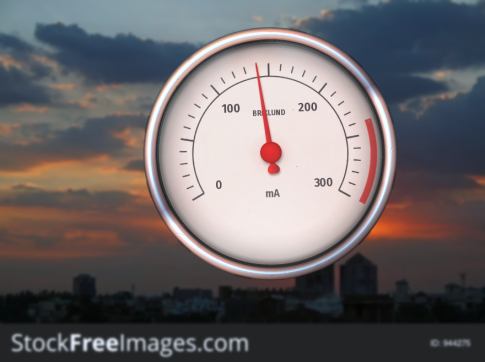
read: 140 mA
